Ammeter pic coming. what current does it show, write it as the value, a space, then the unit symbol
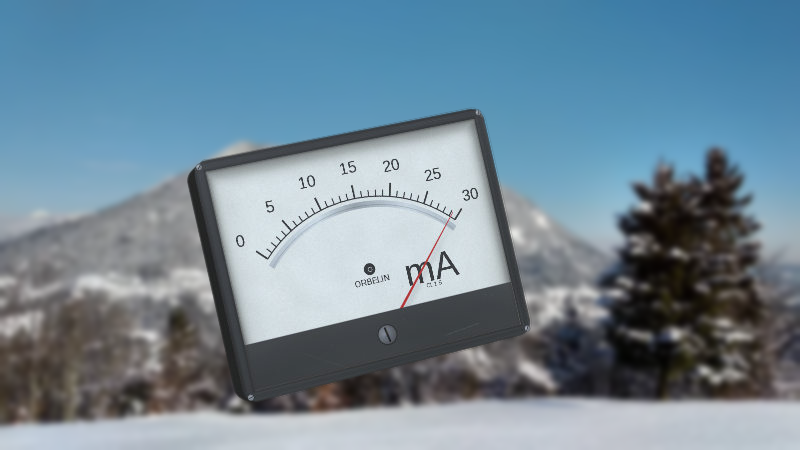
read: 29 mA
